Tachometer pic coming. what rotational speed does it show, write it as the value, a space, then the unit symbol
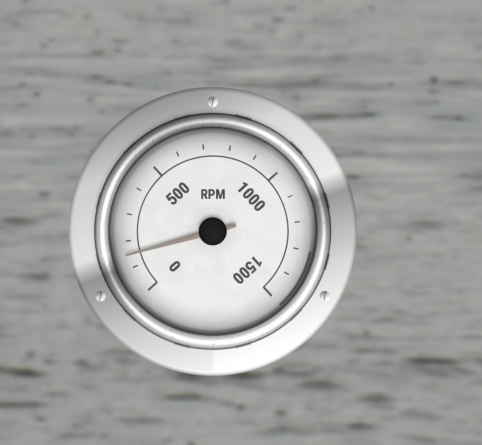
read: 150 rpm
